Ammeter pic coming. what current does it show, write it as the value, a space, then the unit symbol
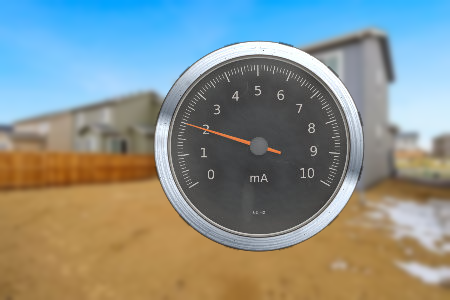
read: 2 mA
